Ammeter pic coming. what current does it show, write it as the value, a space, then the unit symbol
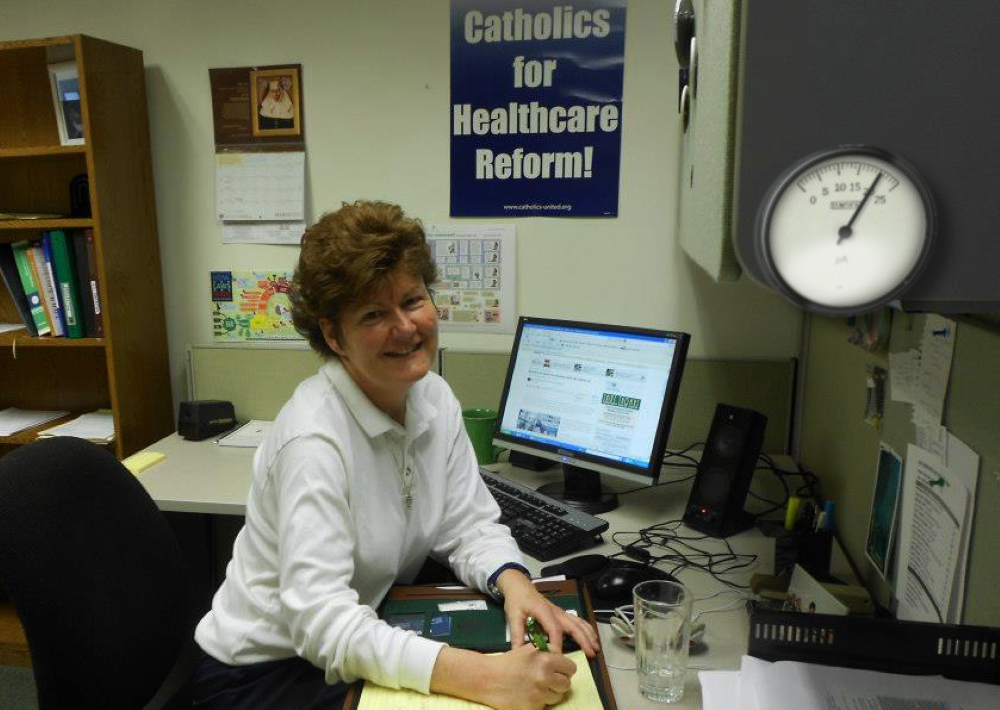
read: 20 µA
